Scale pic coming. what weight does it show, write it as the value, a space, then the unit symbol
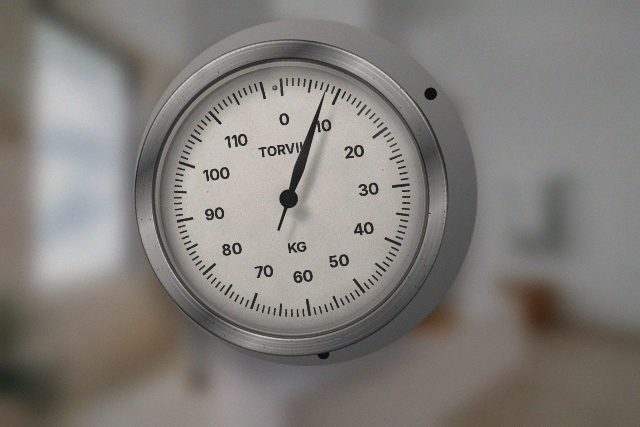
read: 8 kg
